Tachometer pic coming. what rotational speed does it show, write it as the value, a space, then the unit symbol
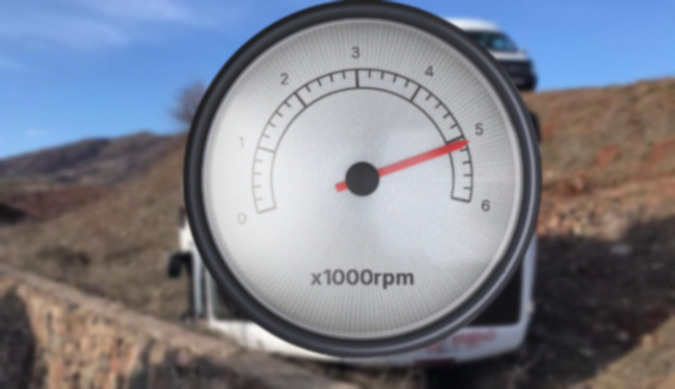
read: 5100 rpm
